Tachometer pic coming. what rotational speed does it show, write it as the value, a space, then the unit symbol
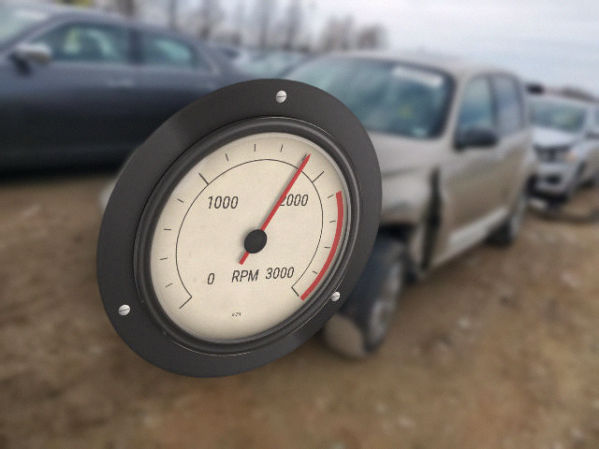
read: 1800 rpm
